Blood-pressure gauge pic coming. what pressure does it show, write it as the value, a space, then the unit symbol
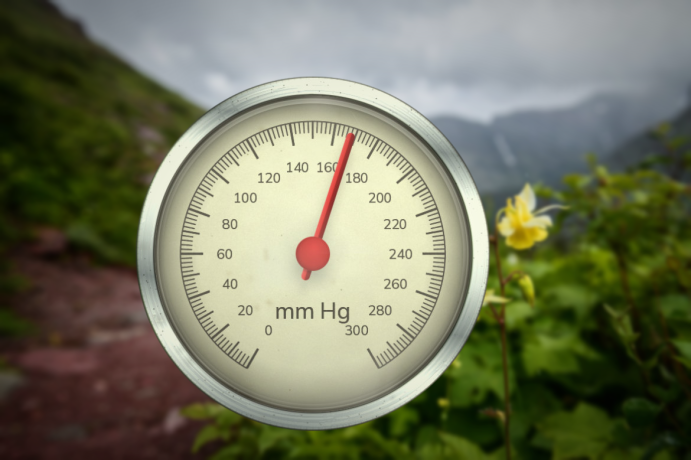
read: 168 mmHg
